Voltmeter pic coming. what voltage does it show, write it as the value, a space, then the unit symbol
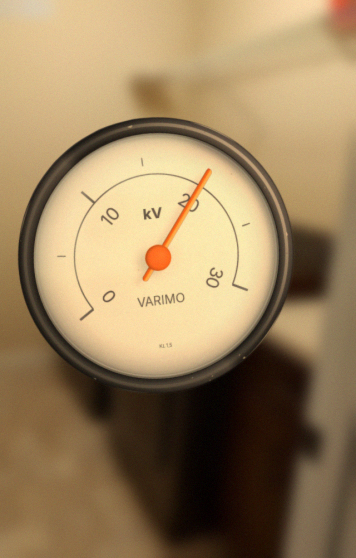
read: 20 kV
